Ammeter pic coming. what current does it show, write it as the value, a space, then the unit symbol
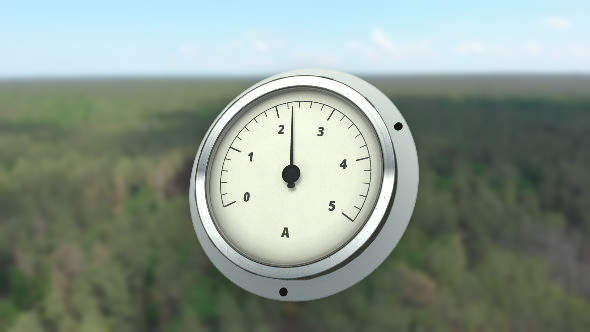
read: 2.3 A
